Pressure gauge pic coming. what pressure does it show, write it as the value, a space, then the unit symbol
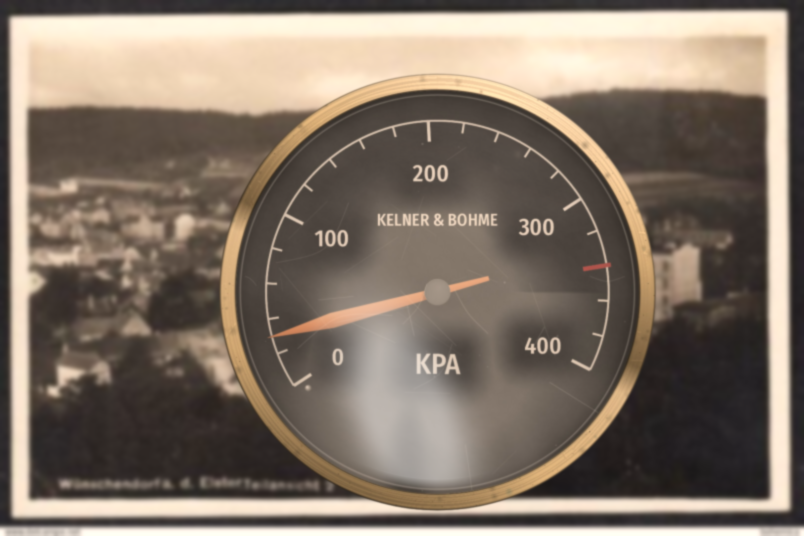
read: 30 kPa
